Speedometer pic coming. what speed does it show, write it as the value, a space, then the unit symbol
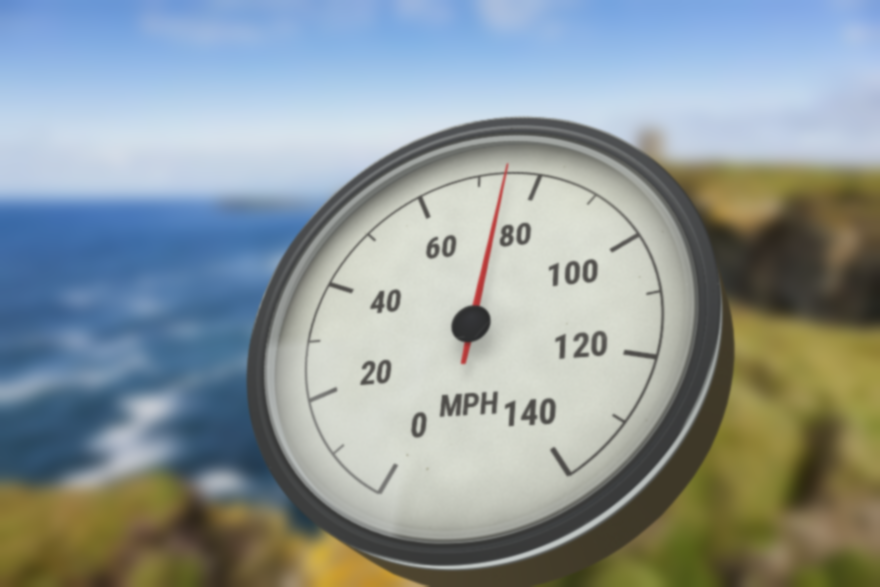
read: 75 mph
